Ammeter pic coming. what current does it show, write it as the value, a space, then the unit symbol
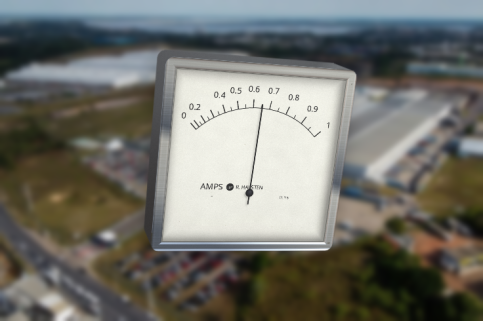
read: 0.65 A
